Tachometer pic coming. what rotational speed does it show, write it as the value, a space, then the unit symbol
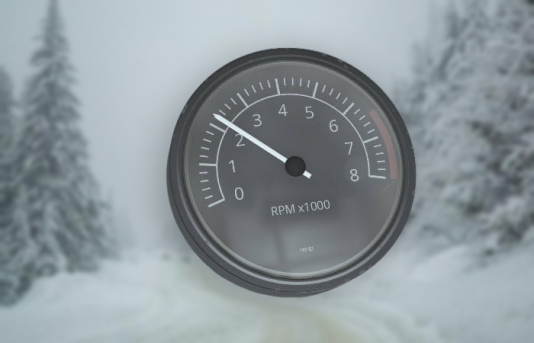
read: 2200 rpm
